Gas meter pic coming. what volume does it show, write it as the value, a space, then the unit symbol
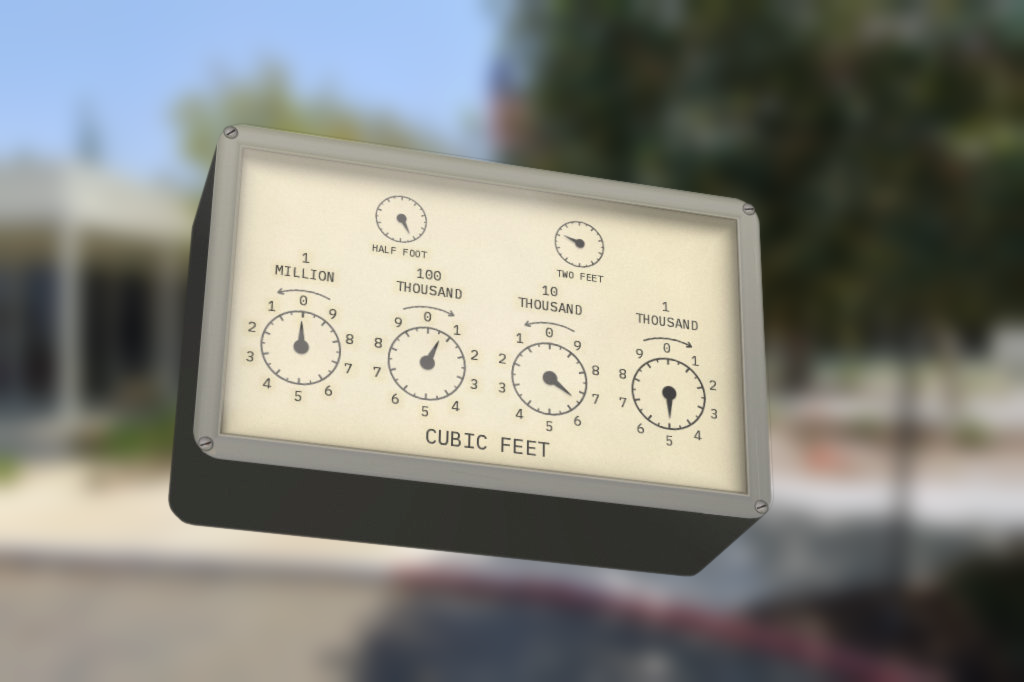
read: 6500 ft³
